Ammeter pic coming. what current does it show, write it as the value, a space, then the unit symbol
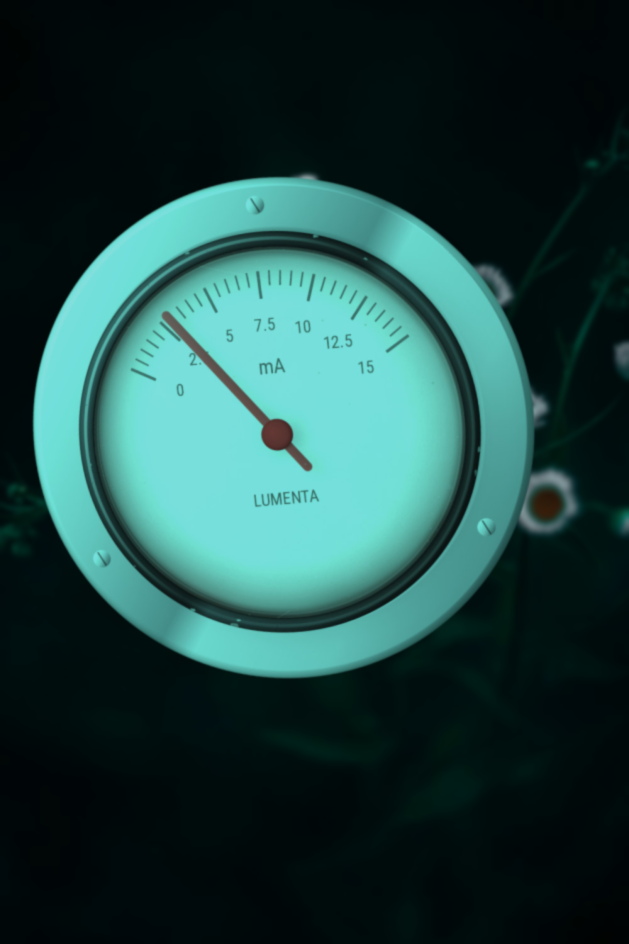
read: 3 mA
